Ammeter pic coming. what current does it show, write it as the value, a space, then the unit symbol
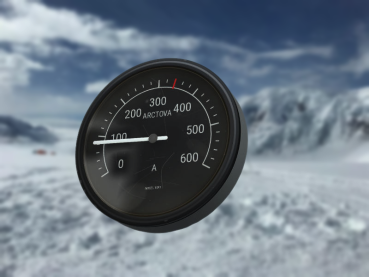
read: 80 A
